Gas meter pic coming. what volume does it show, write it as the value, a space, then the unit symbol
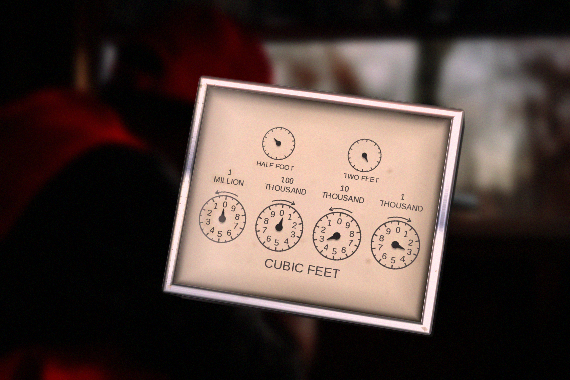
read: 3300 ft³
